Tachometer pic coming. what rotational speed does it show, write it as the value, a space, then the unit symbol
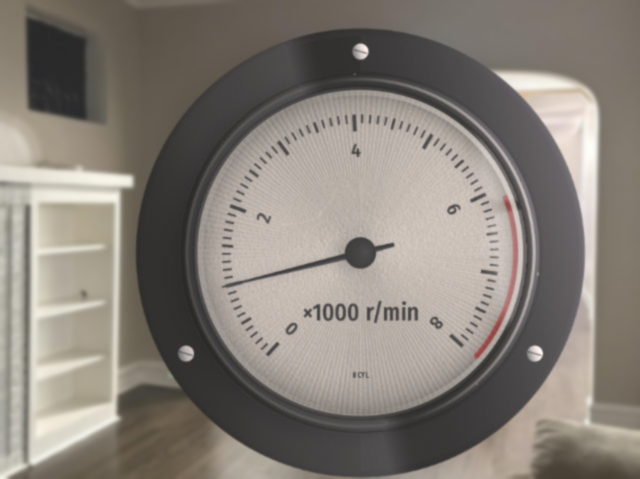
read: 1000 rpm
